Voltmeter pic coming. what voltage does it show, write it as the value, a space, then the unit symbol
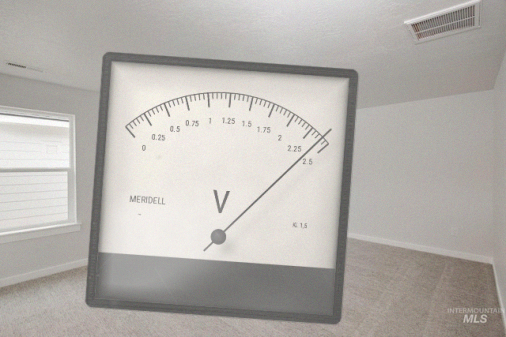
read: 2.4 V
